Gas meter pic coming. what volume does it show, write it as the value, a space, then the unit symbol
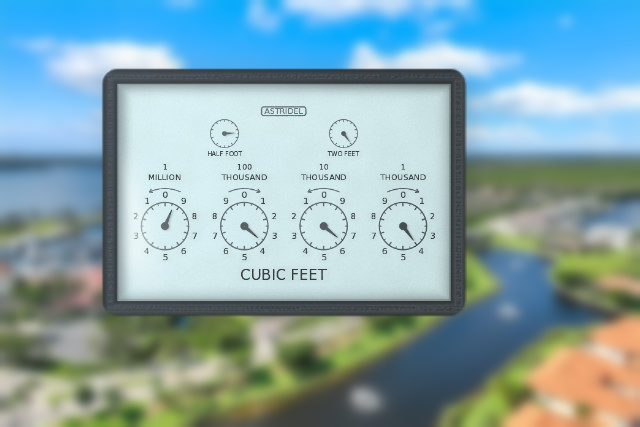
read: 936400 ft³
